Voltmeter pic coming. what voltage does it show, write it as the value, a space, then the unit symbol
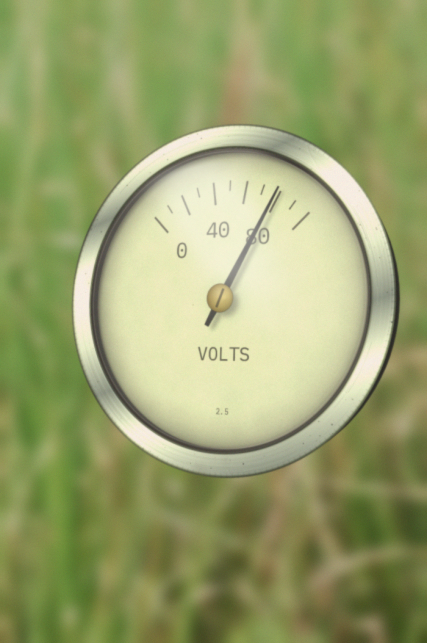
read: 80 V
